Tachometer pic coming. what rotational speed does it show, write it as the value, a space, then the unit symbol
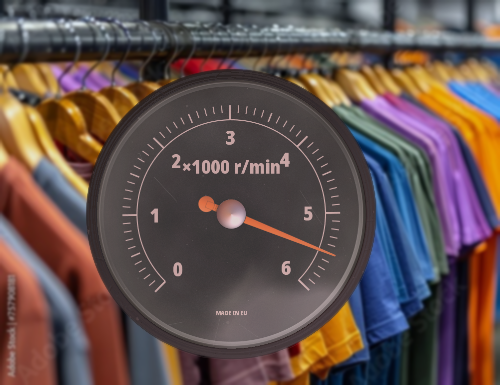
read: 5500 rpm
